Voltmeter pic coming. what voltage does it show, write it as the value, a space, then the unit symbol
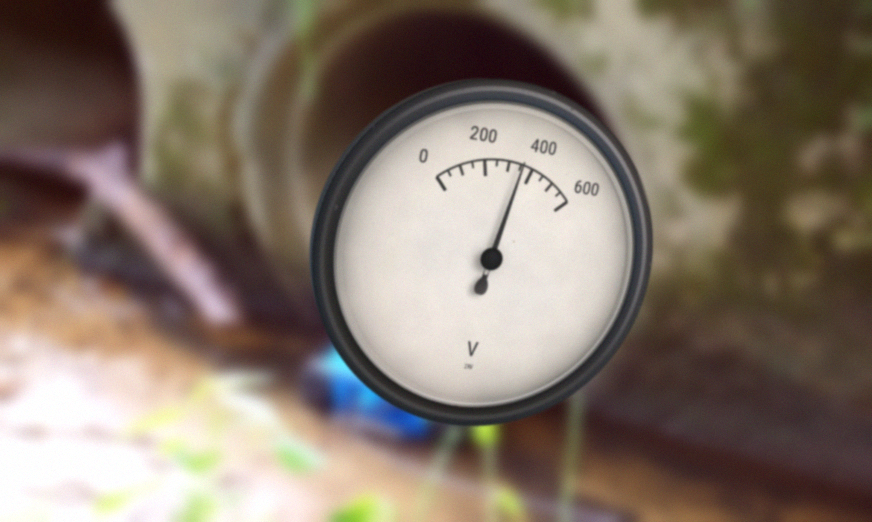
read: 350 V
